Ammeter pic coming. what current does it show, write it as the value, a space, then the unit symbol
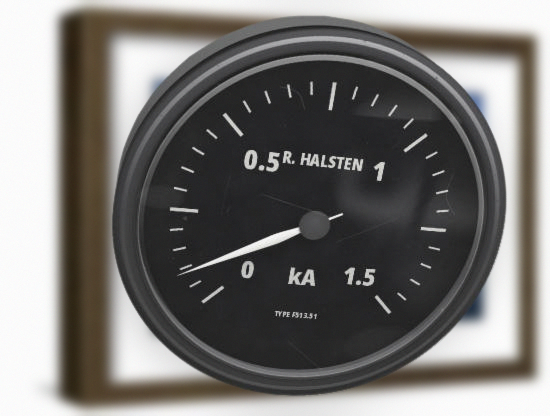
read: 0.1 kA
